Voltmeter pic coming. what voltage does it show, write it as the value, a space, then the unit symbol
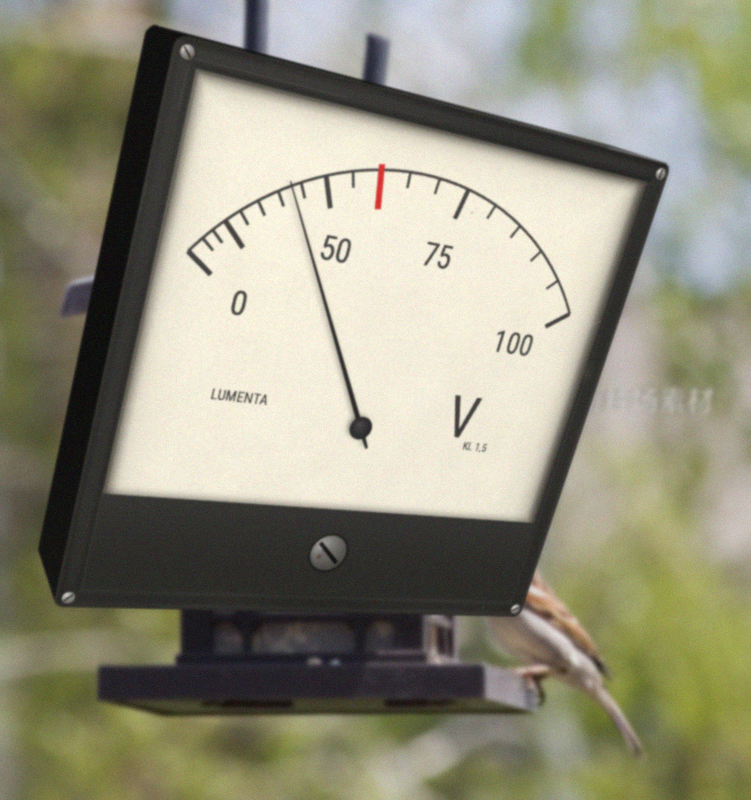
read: 42.5 V
